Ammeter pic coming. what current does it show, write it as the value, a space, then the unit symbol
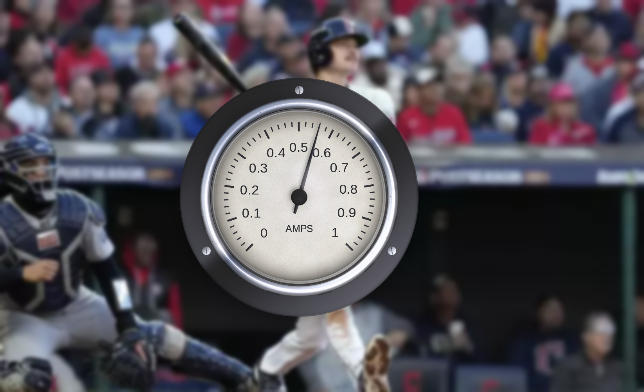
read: 0.56 A
